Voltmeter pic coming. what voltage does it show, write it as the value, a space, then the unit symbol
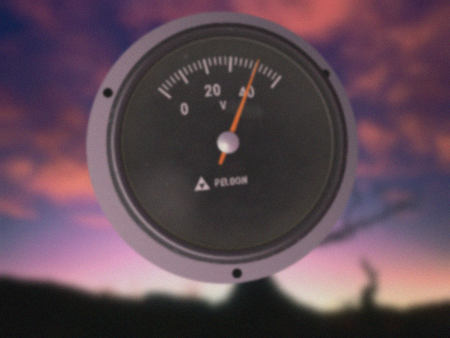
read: 40 V
